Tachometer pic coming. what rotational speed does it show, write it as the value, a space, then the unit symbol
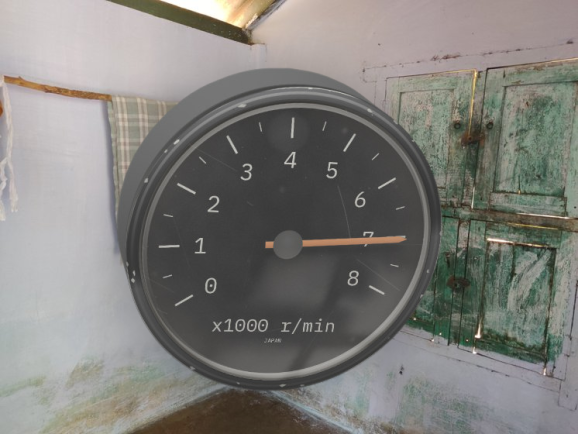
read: 7000 rpm
